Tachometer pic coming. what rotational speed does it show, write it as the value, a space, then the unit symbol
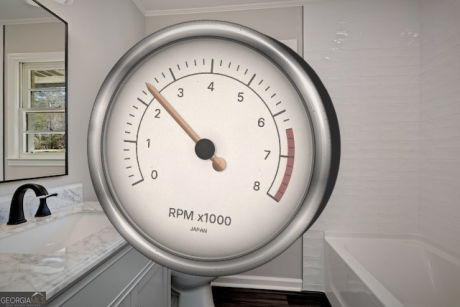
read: 2400 rpm
